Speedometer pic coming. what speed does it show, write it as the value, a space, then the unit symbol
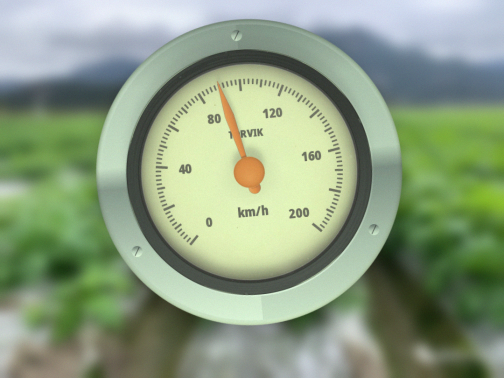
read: 90 km/h
